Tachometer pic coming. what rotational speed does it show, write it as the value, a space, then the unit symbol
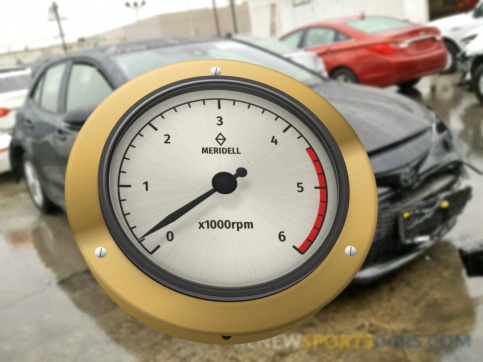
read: 200 rpm
